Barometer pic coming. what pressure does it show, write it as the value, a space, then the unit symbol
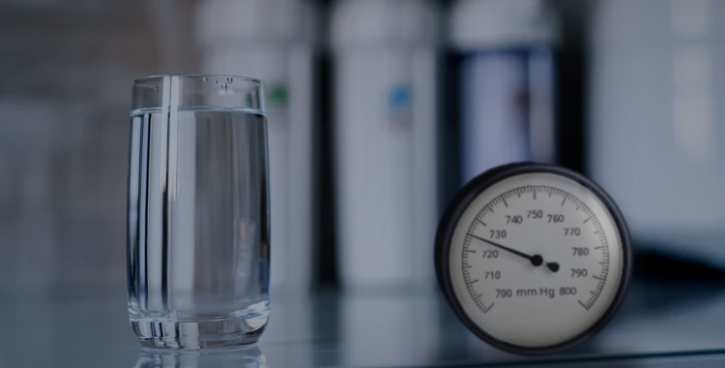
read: 725 mmHg
